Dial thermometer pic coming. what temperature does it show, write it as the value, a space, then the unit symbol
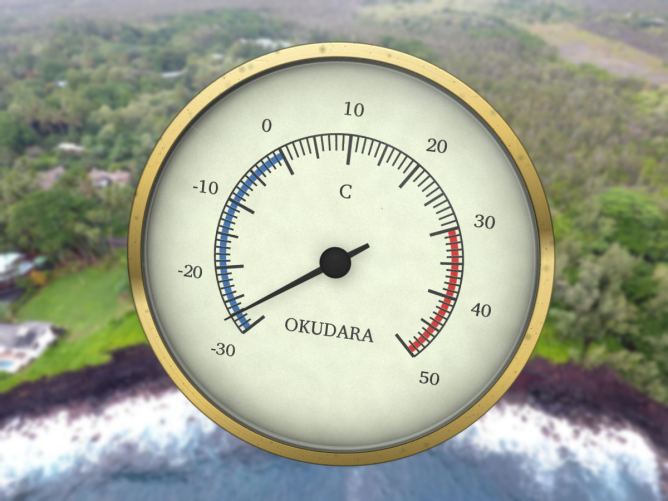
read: -27 °C
